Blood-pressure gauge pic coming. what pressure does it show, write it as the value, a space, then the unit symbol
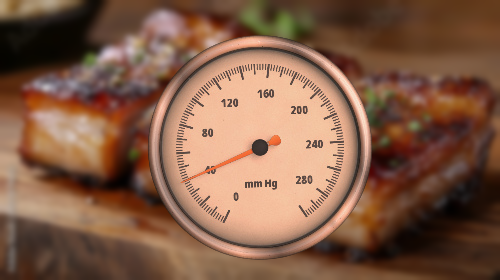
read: 40 mmHg
